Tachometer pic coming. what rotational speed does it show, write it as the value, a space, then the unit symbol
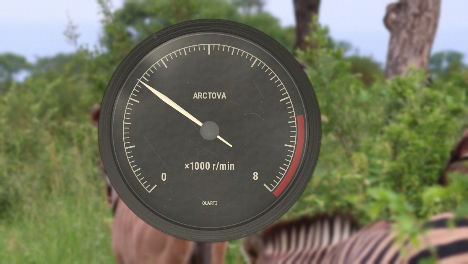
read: 2400 rpm
